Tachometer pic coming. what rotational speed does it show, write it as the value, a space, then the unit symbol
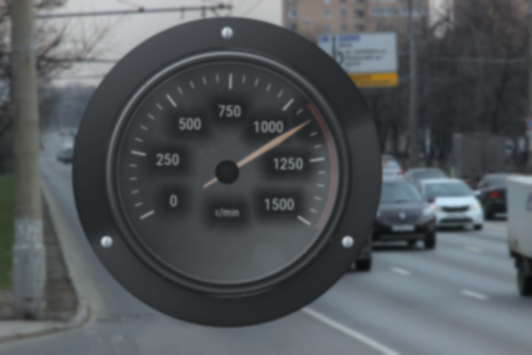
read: 1100 rpm
